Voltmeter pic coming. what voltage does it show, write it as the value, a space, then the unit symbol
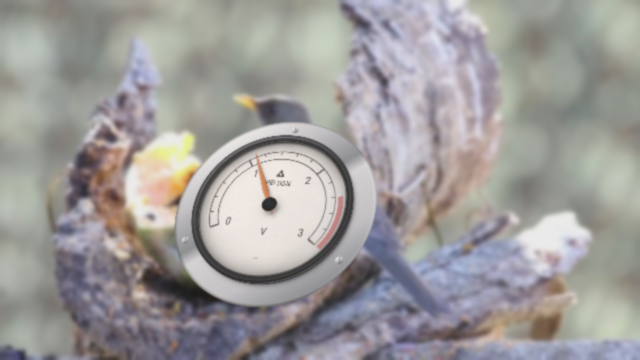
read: 1.1 V
